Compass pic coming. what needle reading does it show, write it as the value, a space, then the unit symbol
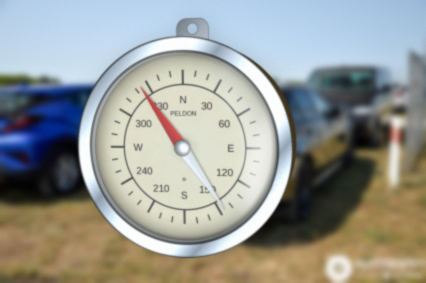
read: 325 °
